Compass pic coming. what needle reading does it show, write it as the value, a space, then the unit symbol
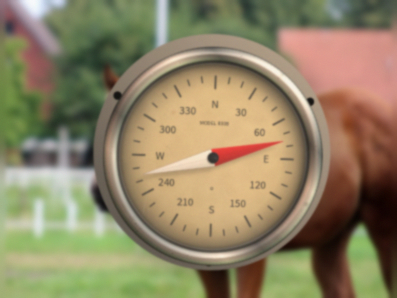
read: 75 °
